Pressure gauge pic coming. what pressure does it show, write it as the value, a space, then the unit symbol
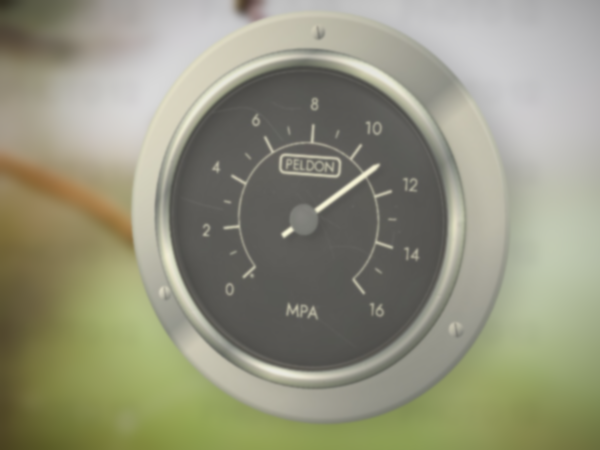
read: 11 MPa
